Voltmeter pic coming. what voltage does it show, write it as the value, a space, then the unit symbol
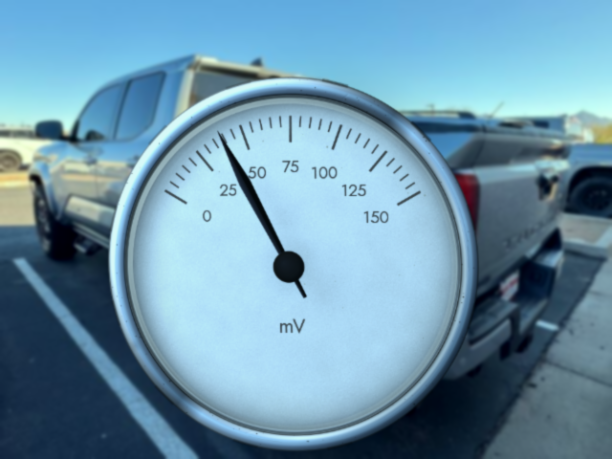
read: 40 mV
